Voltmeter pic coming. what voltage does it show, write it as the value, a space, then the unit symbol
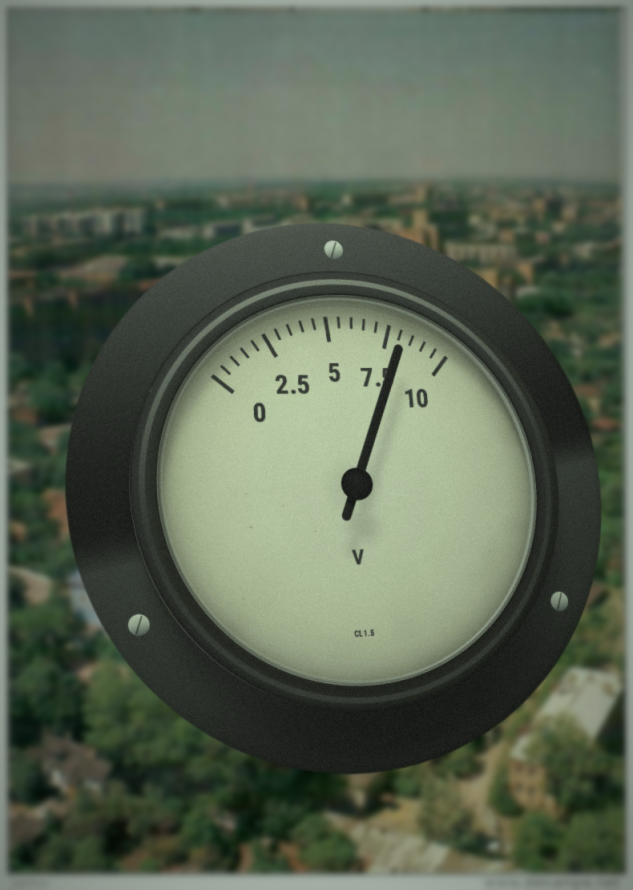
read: 8 V
